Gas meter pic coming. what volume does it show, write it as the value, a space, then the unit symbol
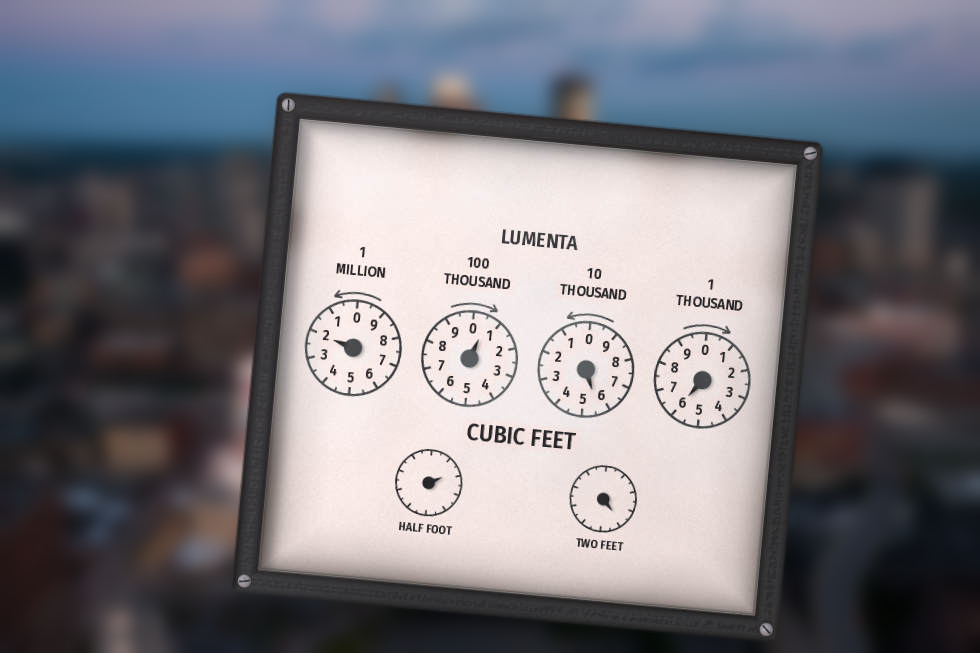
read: 205600 ft³
